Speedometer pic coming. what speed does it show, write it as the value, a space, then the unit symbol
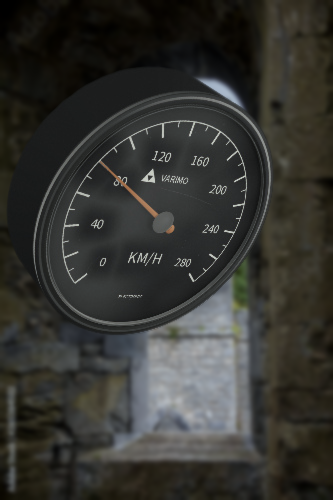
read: 80 km/h
